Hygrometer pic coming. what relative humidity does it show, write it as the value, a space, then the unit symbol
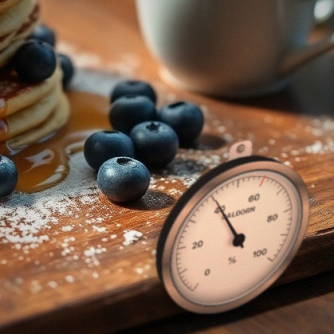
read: 40 %
